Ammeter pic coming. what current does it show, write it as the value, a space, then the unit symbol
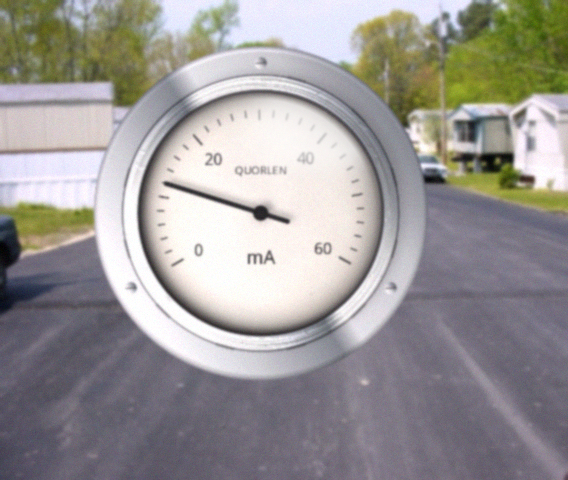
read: 12 mA
